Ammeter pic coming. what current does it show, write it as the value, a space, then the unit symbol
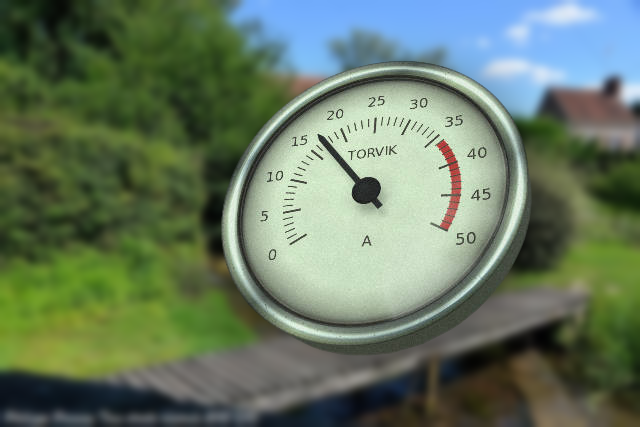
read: 17 A
